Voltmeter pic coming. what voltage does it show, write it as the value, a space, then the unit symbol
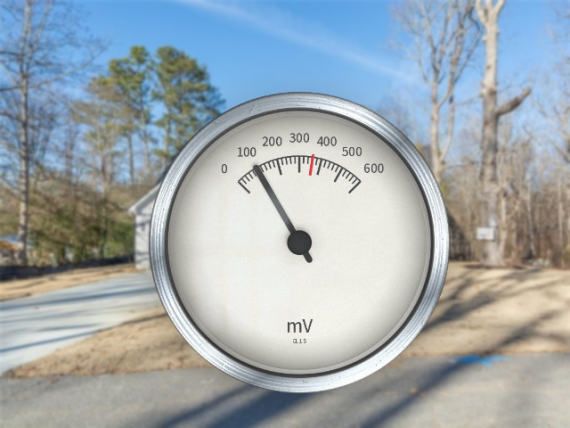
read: 100 mV
